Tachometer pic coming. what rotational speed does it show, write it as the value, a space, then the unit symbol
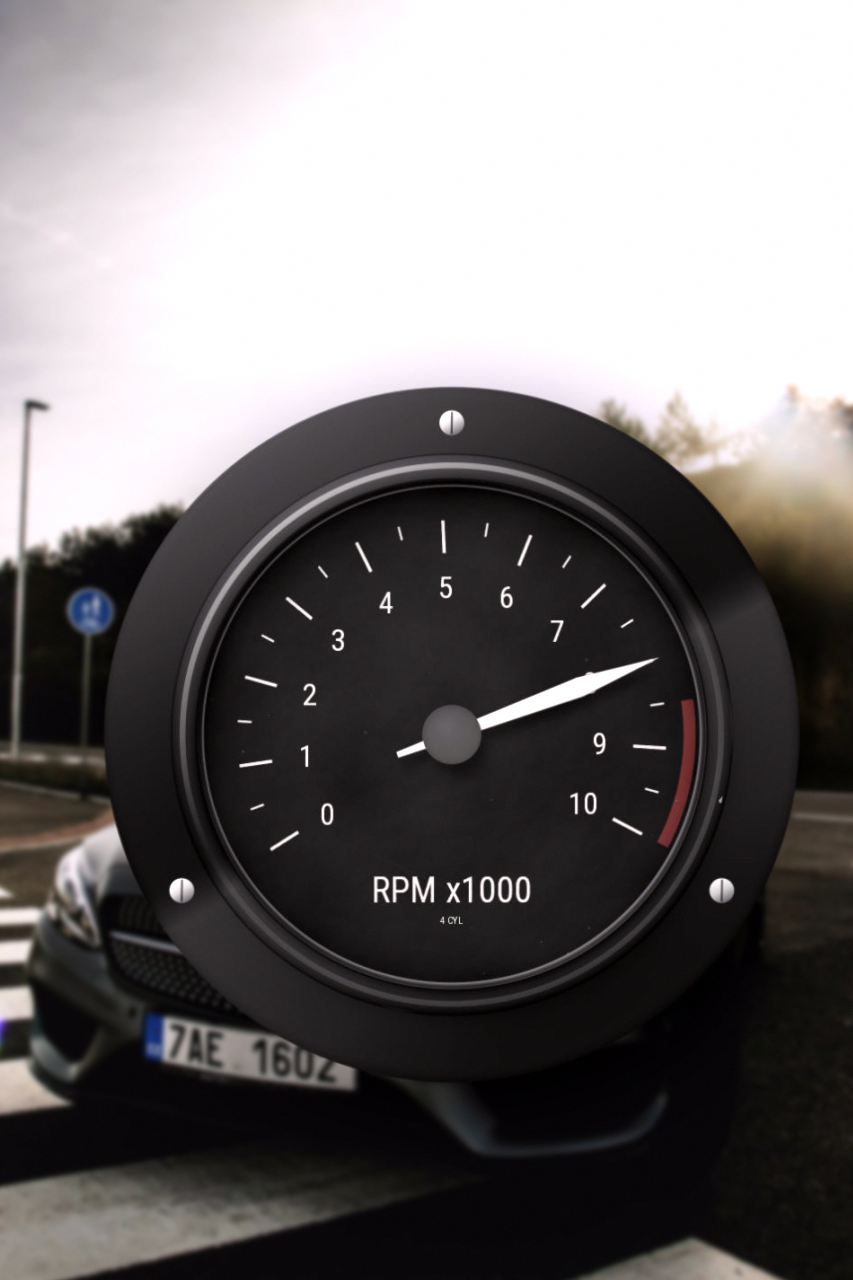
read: 8000 rpm
